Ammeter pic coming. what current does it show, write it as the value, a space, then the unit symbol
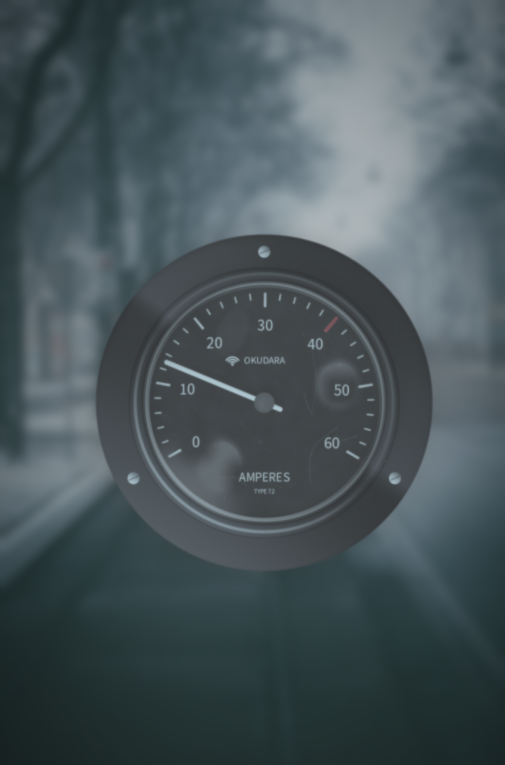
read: 13 A
